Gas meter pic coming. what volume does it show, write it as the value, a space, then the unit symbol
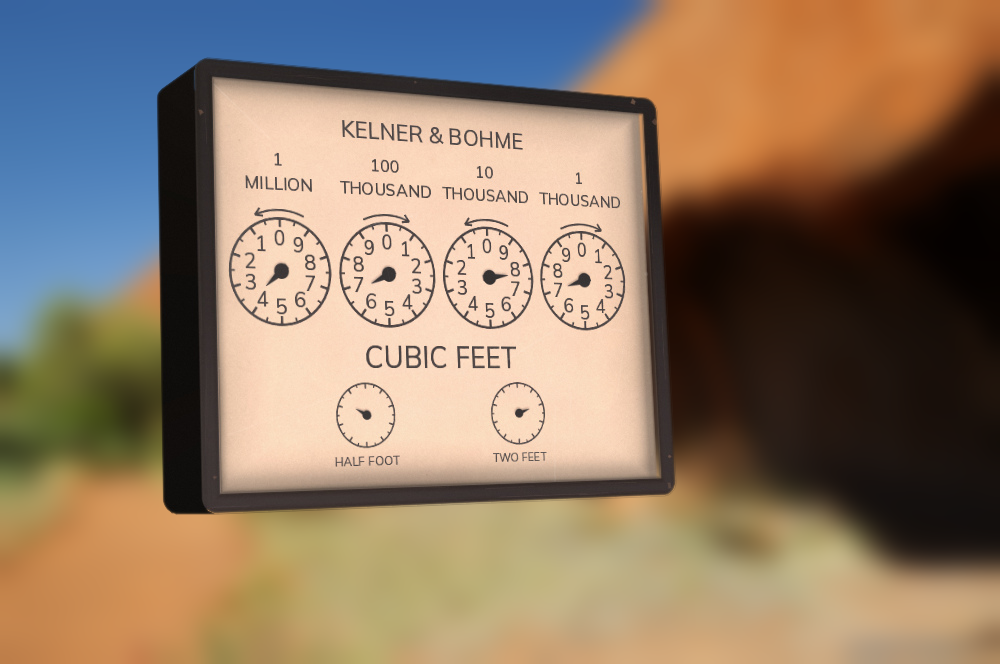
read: 367700 ft³
